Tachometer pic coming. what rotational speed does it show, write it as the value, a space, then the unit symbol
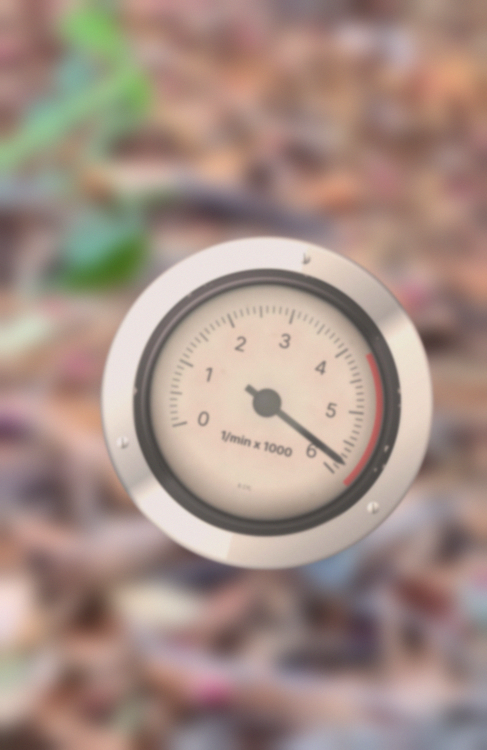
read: 5800 rpm
